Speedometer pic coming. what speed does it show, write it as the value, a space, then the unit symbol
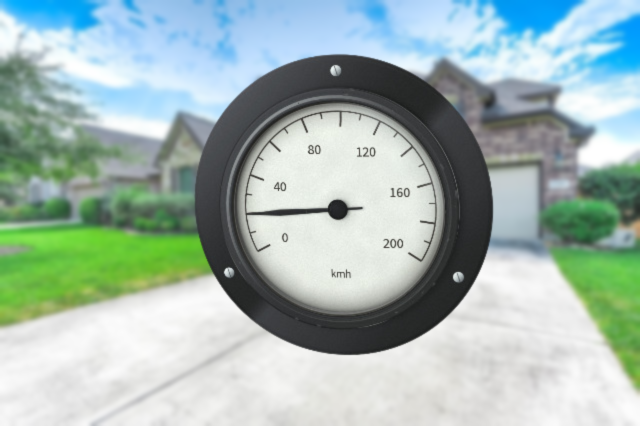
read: 20 km/h
